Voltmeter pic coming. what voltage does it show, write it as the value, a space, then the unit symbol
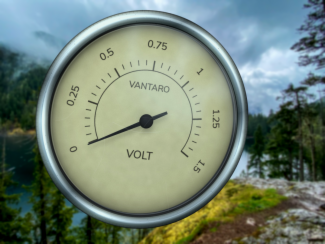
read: 0 V
